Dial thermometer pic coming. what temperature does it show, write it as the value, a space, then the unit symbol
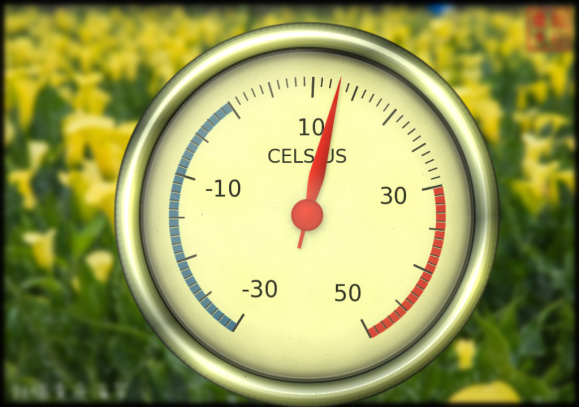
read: 13 °C
